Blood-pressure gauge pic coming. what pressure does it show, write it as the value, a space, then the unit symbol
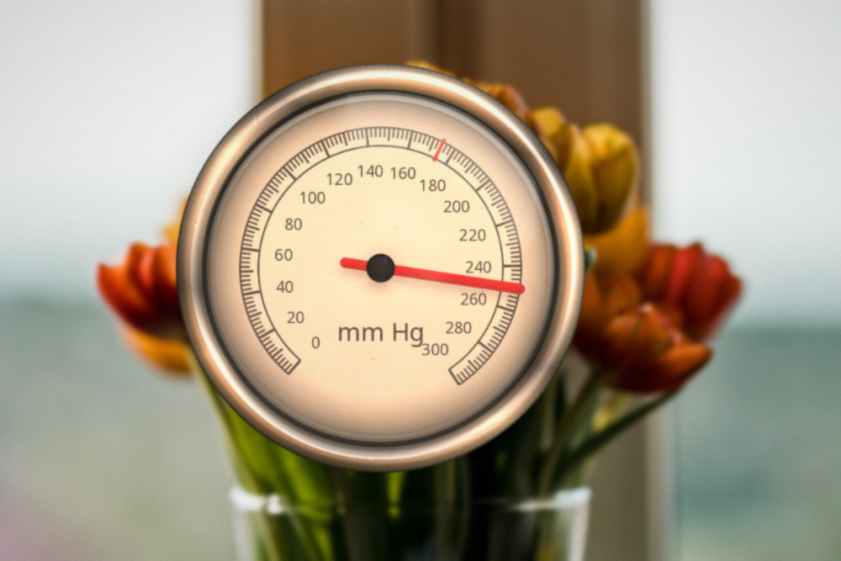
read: 250 mmHg
